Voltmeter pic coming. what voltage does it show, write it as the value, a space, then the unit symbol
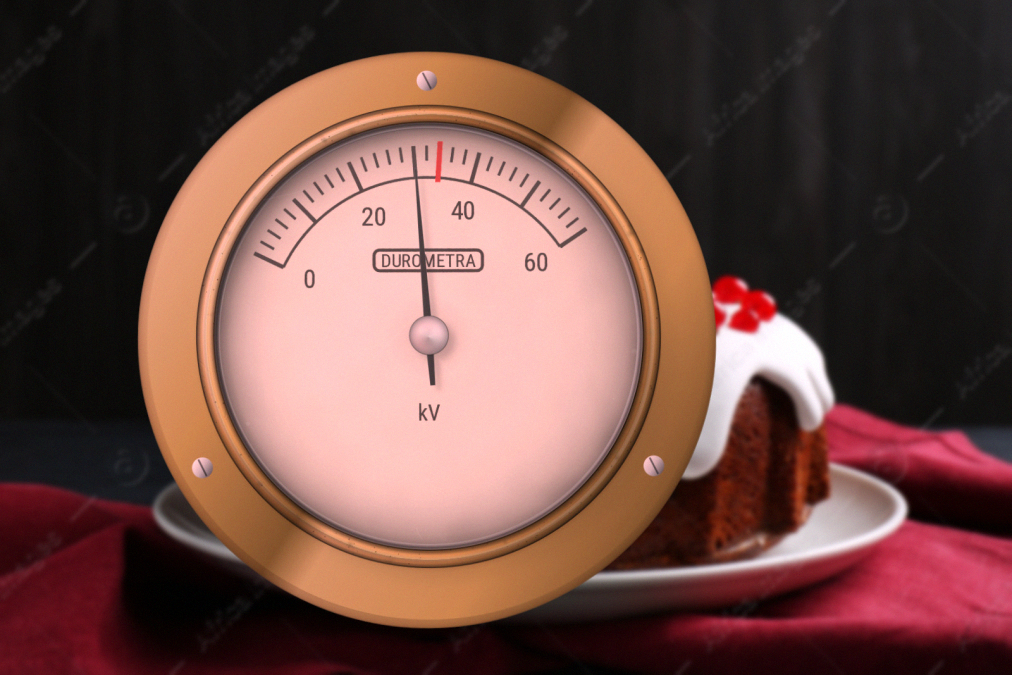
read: 30 kV
